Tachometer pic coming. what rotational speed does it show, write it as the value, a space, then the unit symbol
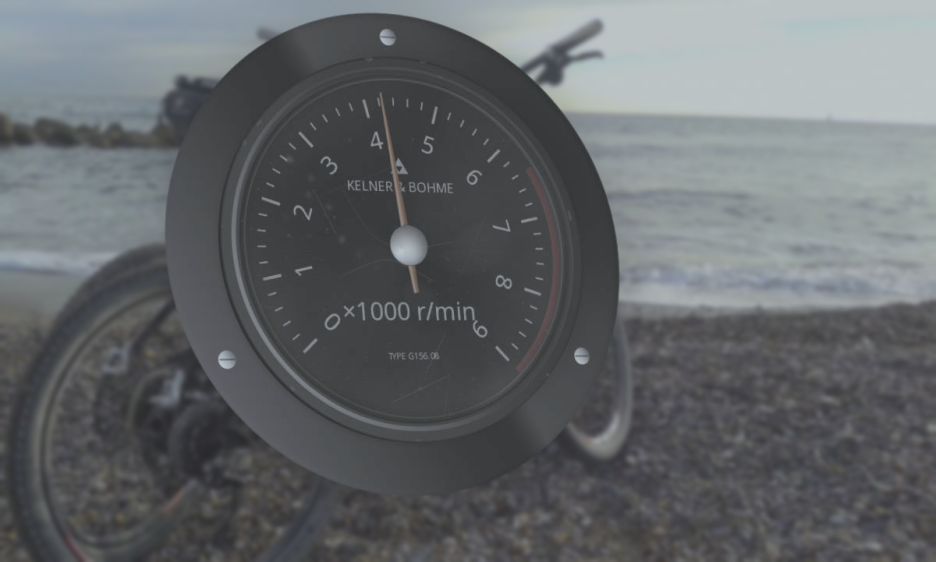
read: 4200 rpm
